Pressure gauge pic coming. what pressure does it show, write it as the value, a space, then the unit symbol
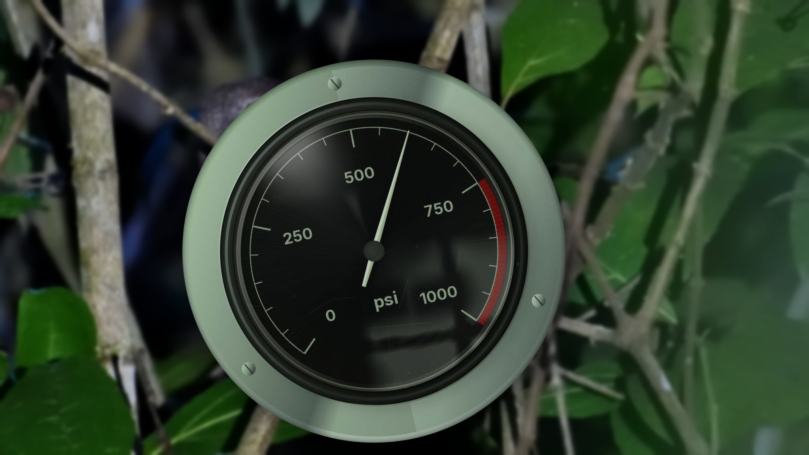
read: 600 psi
